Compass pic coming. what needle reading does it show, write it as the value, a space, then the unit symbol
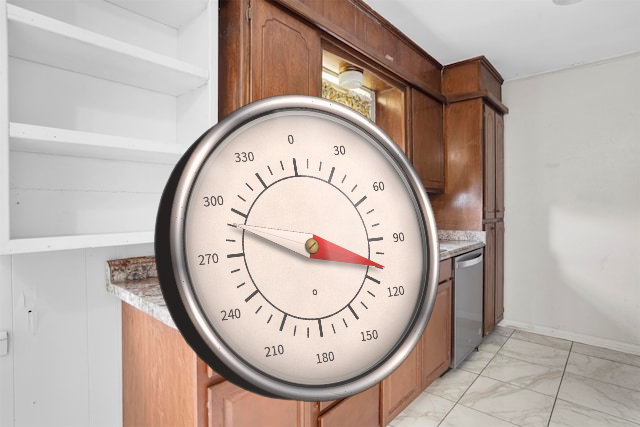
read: 110 °
